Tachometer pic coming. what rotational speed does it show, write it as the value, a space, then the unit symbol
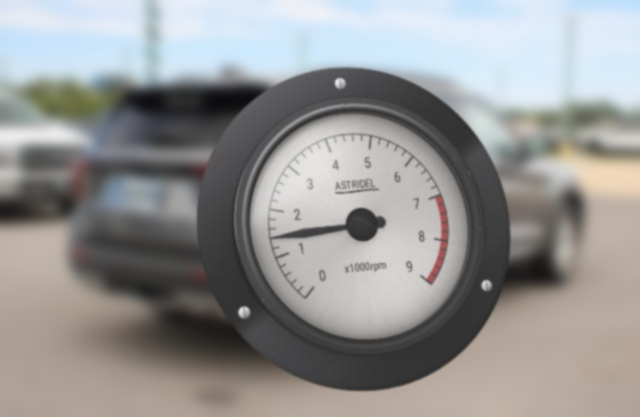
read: 1400 rpm
